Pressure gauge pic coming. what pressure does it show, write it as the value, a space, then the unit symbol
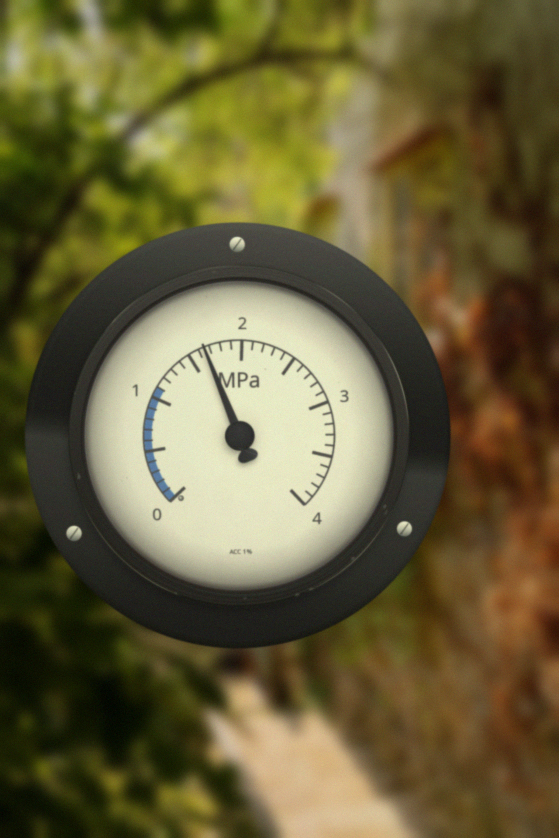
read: 1.65 MPa
